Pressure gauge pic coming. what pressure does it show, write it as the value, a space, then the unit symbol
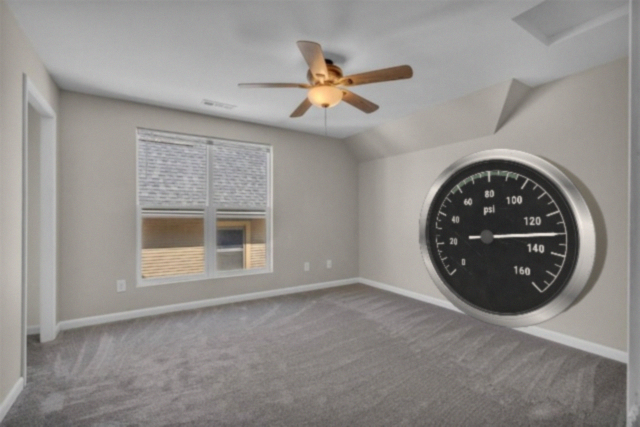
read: 130 psi
